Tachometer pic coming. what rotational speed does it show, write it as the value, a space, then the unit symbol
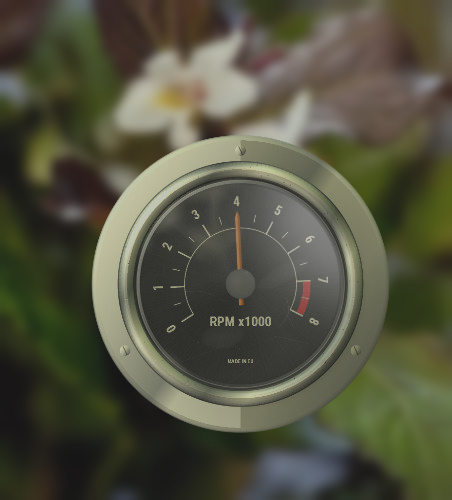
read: 4000 rpm
